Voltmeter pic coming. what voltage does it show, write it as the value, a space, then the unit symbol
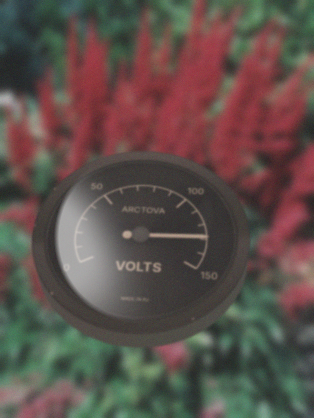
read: 130 V
